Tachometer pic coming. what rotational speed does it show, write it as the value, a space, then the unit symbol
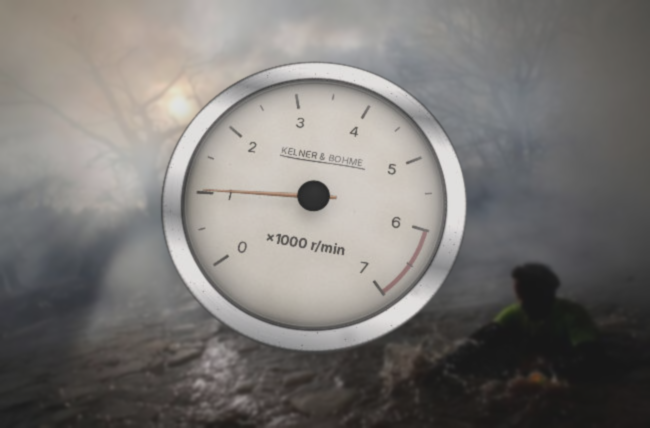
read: 1000 rpm
